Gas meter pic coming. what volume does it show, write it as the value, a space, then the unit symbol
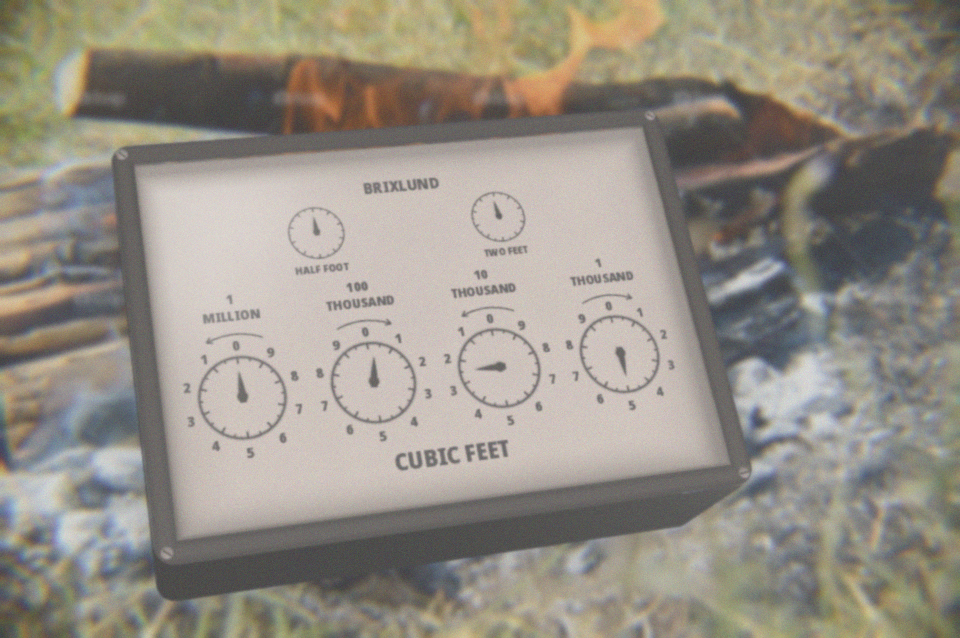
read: 2500 ft³
